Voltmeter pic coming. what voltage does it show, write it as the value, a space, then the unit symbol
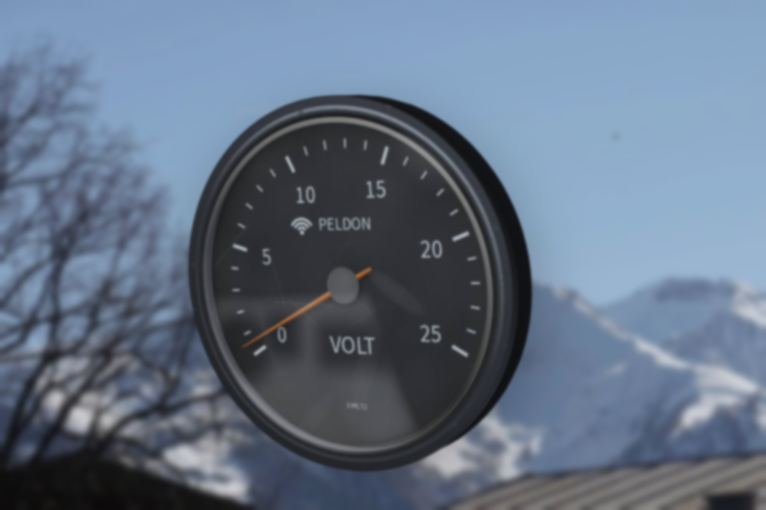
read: 0.5 V
